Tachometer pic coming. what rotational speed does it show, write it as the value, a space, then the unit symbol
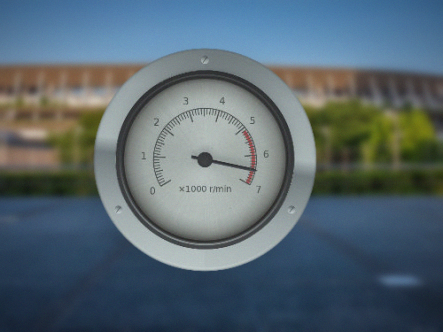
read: 6500 rpm
